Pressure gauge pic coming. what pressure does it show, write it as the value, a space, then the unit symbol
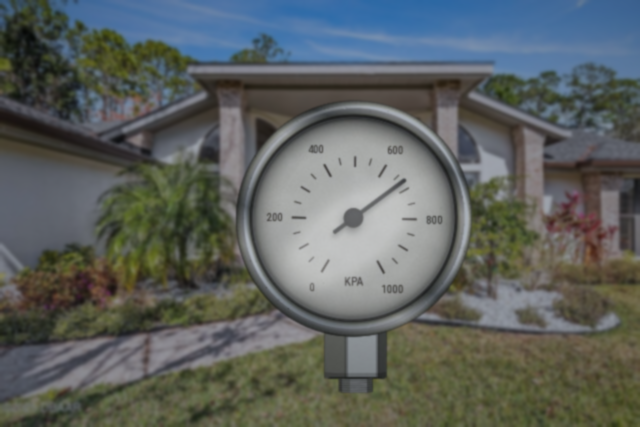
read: 675 kPa
